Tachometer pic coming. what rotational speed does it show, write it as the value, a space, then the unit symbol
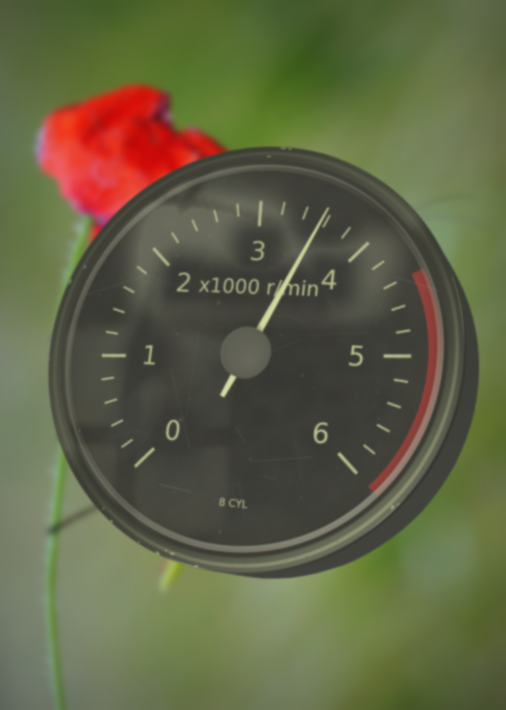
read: 3600 rpm
